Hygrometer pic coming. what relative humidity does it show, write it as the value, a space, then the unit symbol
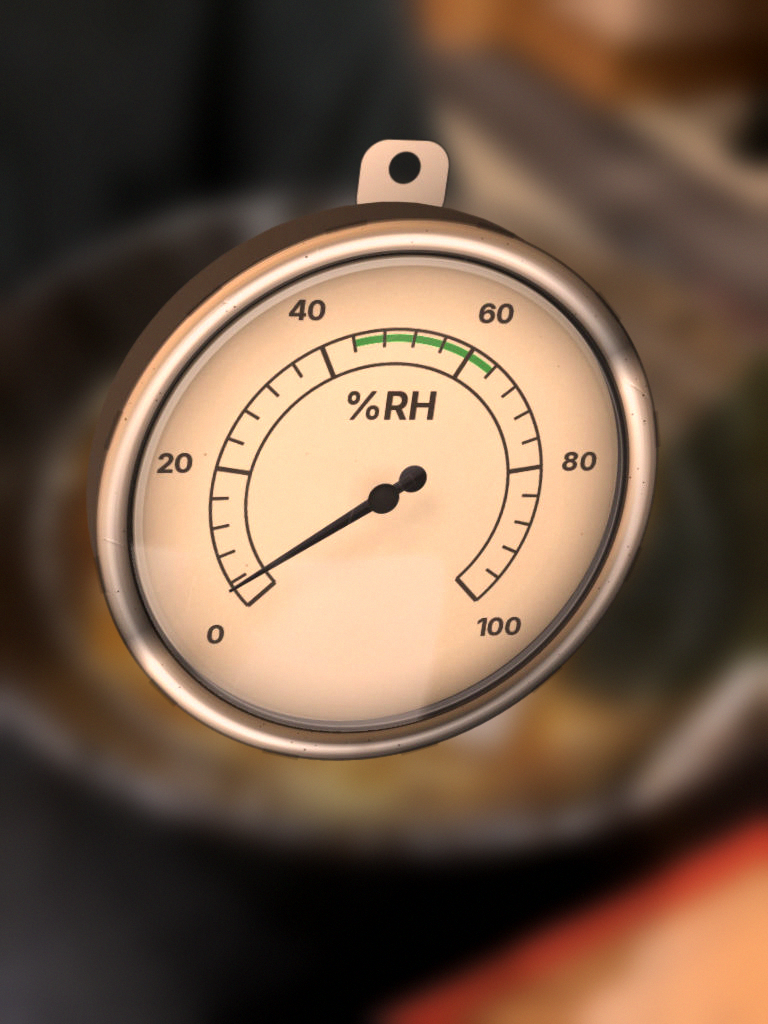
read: 4 %
